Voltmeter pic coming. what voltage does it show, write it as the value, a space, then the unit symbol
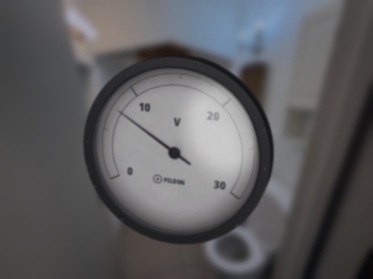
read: 7.5 V
